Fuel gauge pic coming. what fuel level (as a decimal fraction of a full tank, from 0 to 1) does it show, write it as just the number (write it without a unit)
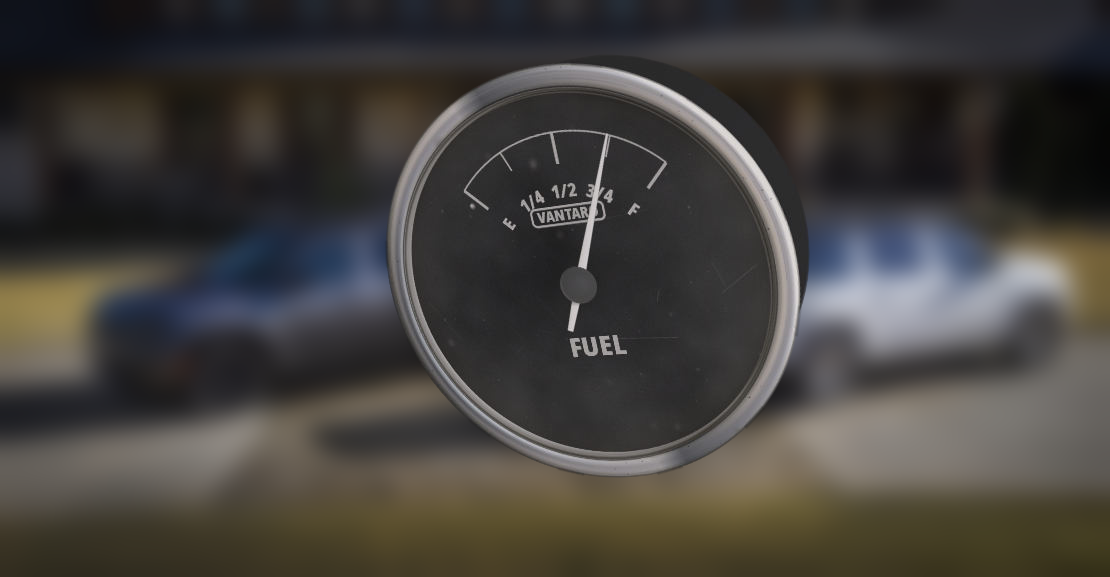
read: 0.75
